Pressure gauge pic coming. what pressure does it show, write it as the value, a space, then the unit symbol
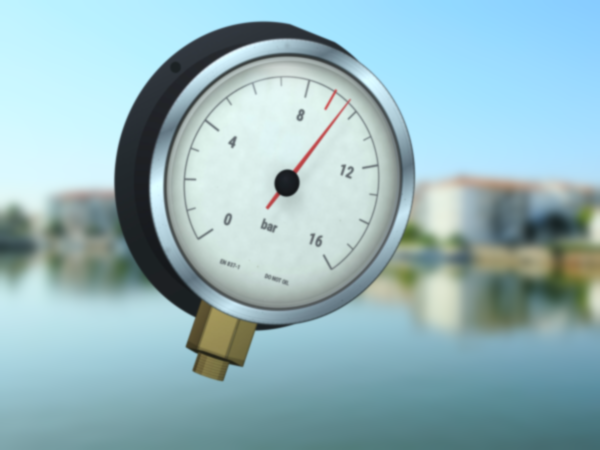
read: 9.5 bar
